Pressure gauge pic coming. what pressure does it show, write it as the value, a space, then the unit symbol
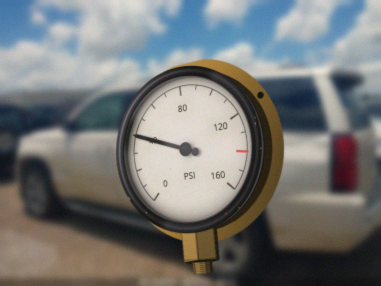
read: 40 psi
